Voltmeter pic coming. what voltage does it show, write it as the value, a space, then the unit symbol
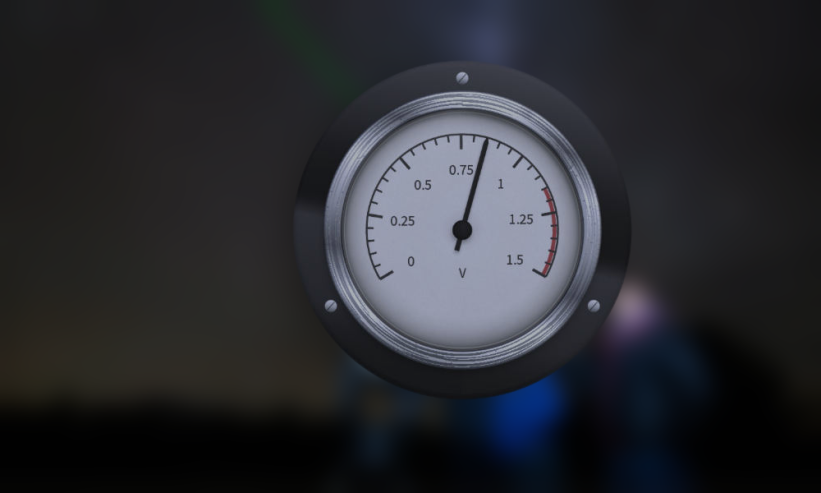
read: 0.85 V
